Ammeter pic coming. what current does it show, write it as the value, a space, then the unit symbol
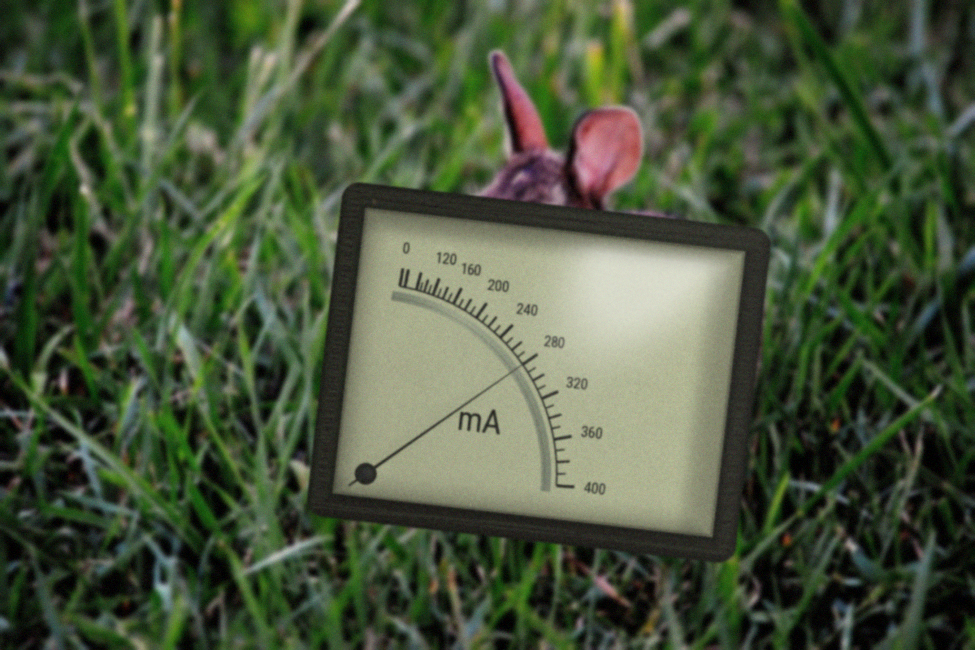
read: 280 mA
